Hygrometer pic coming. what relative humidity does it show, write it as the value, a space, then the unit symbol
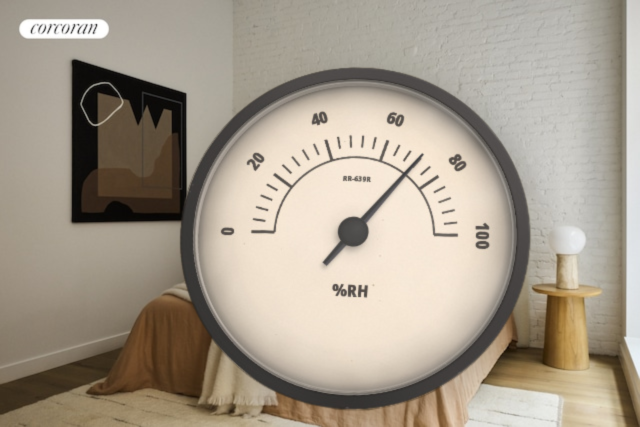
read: 72 %
